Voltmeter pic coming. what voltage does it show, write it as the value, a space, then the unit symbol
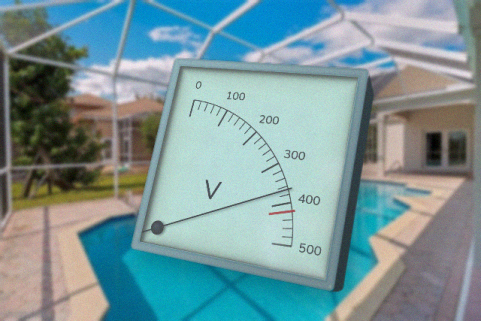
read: 370 V
